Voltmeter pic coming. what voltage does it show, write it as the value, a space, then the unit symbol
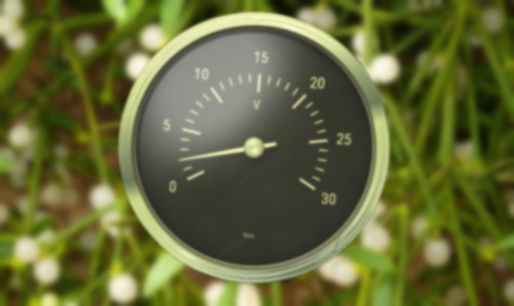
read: 2 V
